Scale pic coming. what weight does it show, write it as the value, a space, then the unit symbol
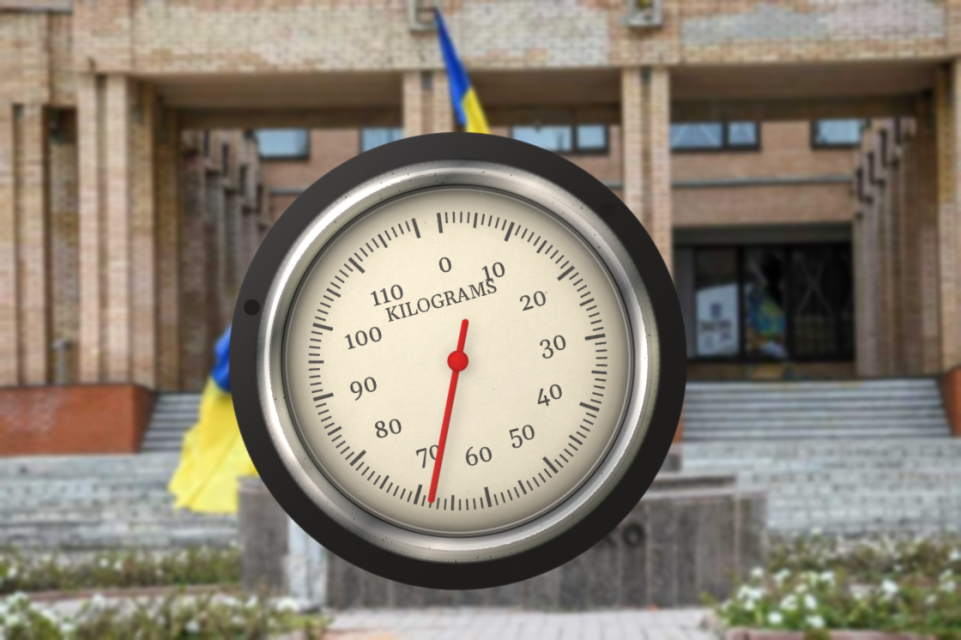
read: 68 kg
